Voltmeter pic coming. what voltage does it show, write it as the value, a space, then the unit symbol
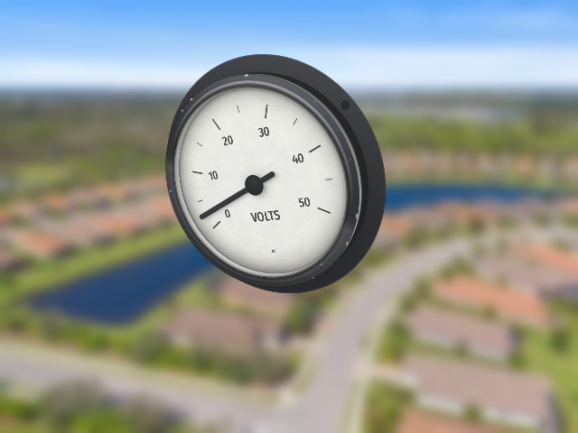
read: 2.5 V
